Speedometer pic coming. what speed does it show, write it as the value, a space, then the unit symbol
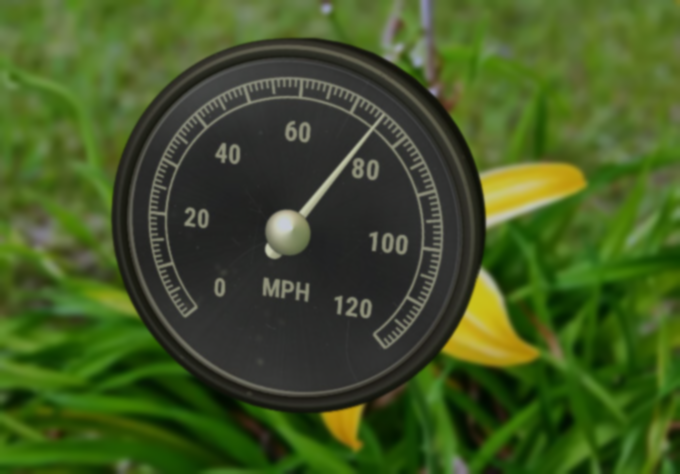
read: 75 mph
